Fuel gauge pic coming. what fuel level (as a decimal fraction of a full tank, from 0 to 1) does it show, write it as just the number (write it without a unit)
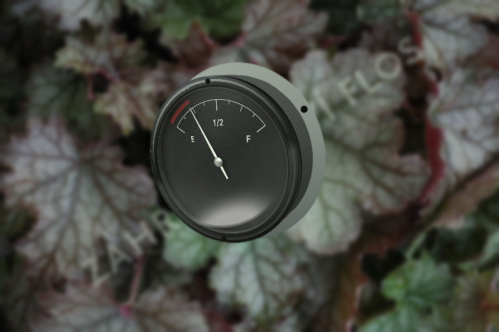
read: 0.25
